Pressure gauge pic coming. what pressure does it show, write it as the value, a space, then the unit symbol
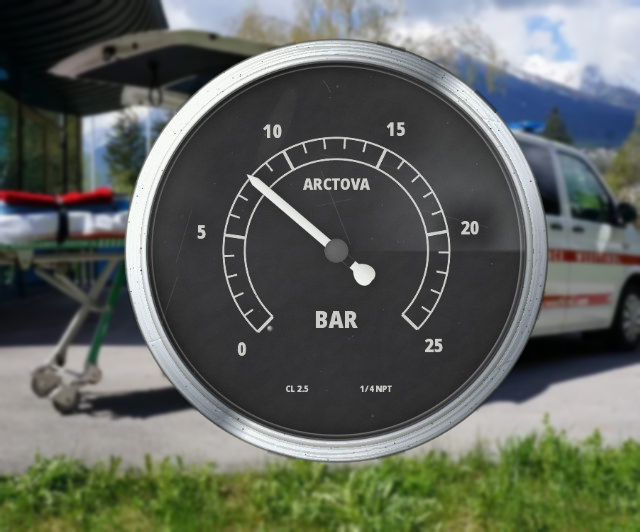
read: 8 bar
